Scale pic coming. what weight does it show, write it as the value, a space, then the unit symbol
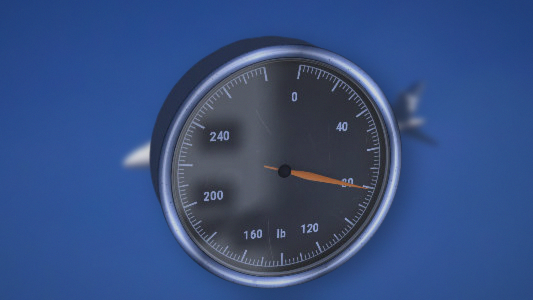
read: 80 lb
